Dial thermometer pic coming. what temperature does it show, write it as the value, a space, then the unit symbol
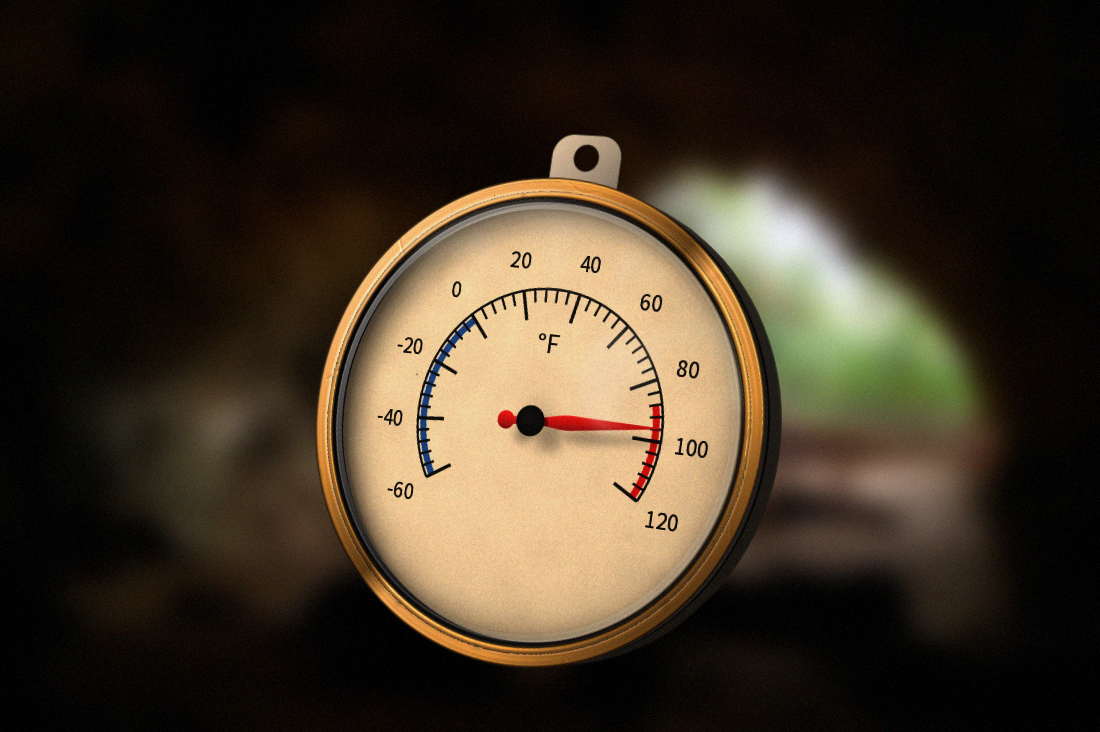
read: 96 °F
